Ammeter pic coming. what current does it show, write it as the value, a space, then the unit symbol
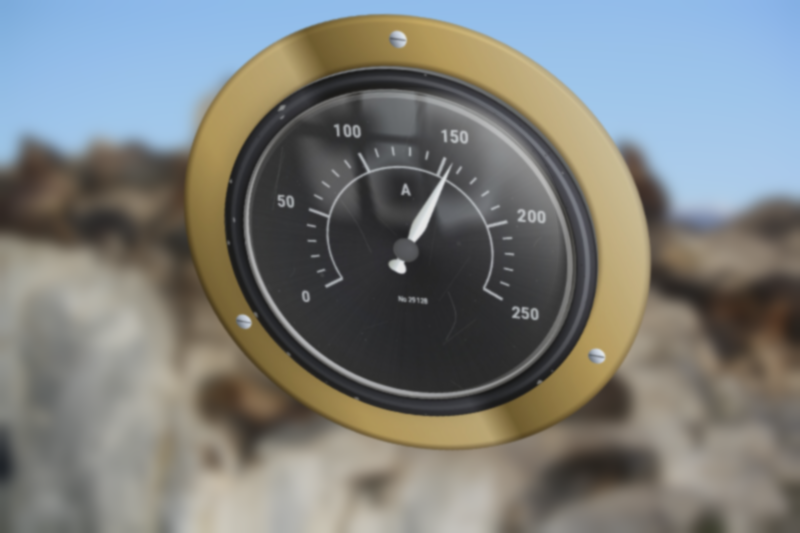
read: 155 A
